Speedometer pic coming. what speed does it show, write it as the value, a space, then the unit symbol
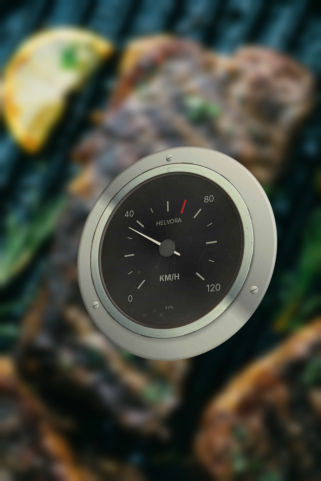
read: 35 km/h
